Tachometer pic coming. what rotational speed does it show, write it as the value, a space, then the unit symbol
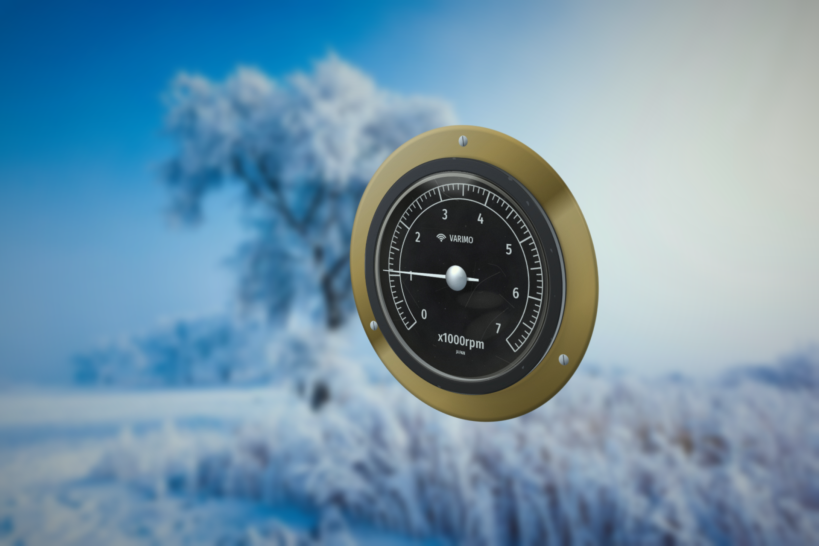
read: 1100 rpm
